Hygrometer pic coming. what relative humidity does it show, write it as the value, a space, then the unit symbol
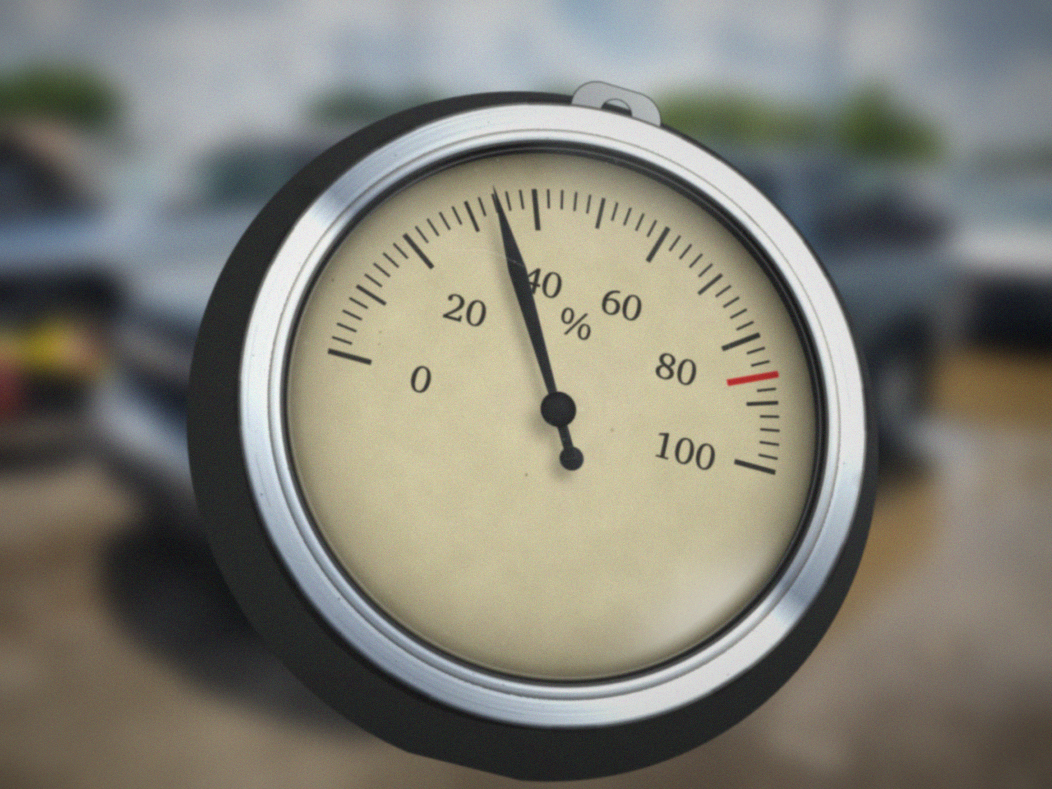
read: 34 %
